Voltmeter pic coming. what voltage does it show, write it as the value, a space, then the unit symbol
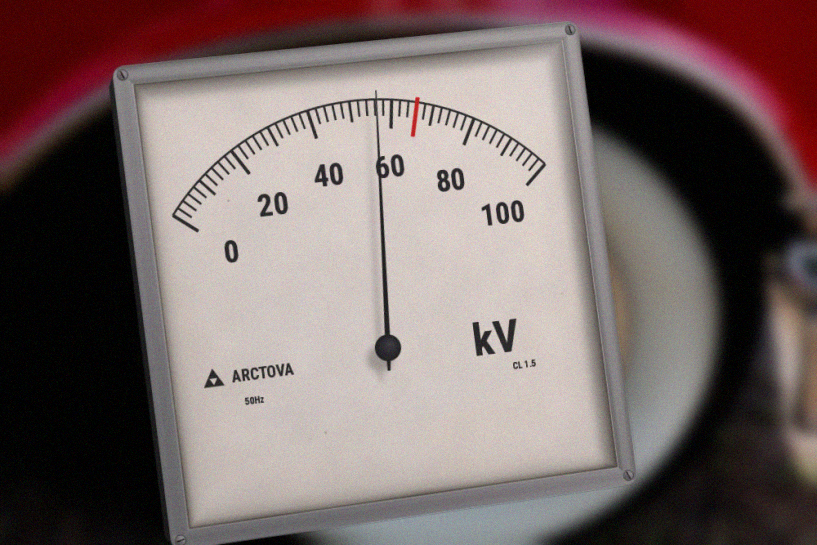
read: 56 kV
